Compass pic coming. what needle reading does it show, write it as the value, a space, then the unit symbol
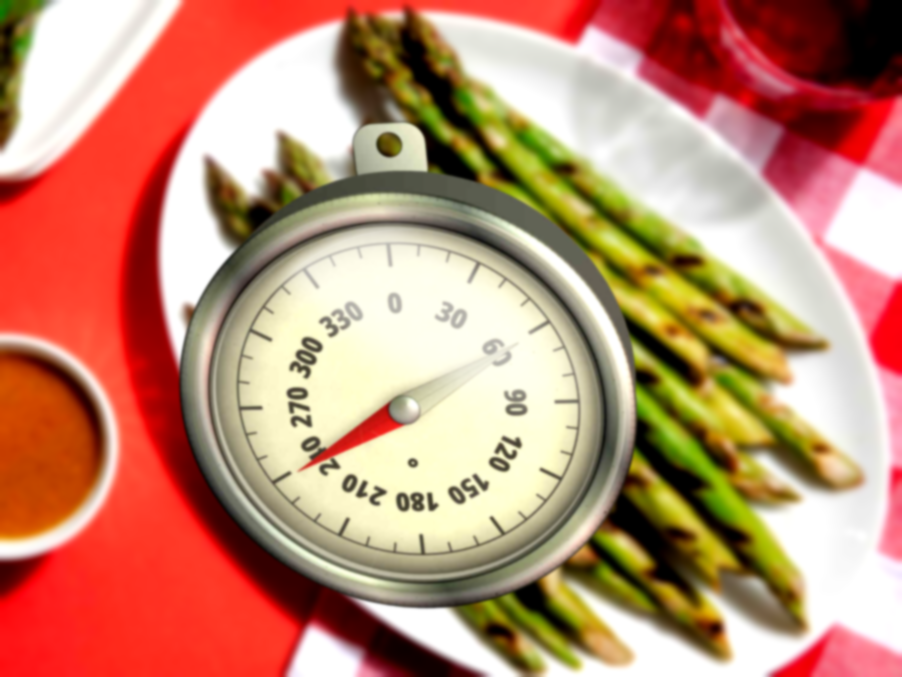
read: 240 °
